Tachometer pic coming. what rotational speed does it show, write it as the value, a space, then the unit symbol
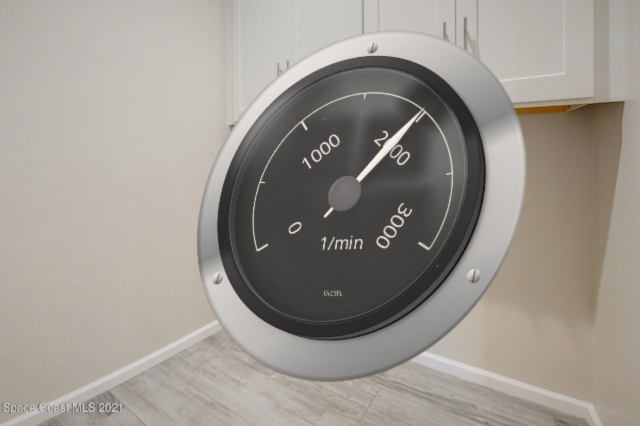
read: 2000 rpm
